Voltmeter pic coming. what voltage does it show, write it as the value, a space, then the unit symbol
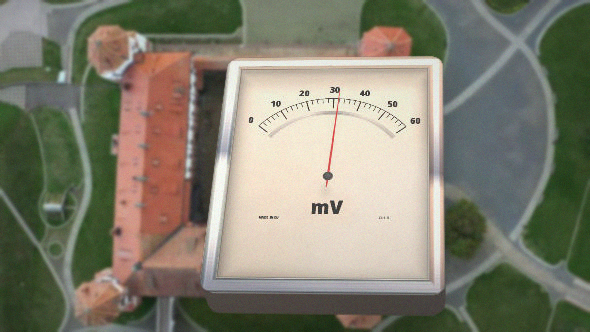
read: 32 mV
